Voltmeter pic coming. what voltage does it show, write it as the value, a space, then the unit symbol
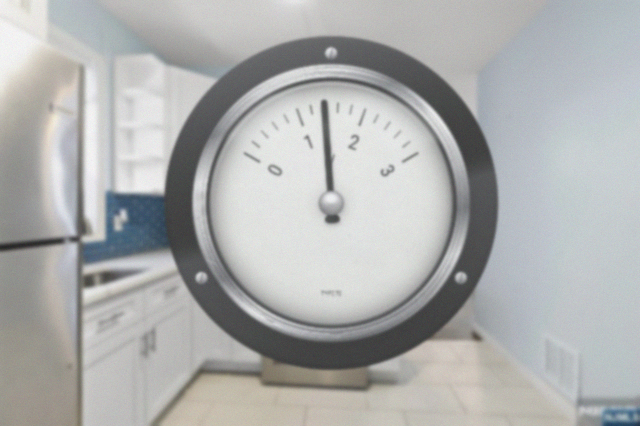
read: 1.4 V
